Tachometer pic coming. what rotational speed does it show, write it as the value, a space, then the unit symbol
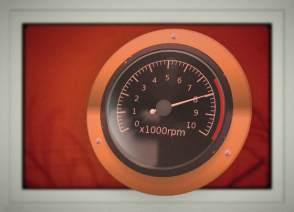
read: 8000 rpm
